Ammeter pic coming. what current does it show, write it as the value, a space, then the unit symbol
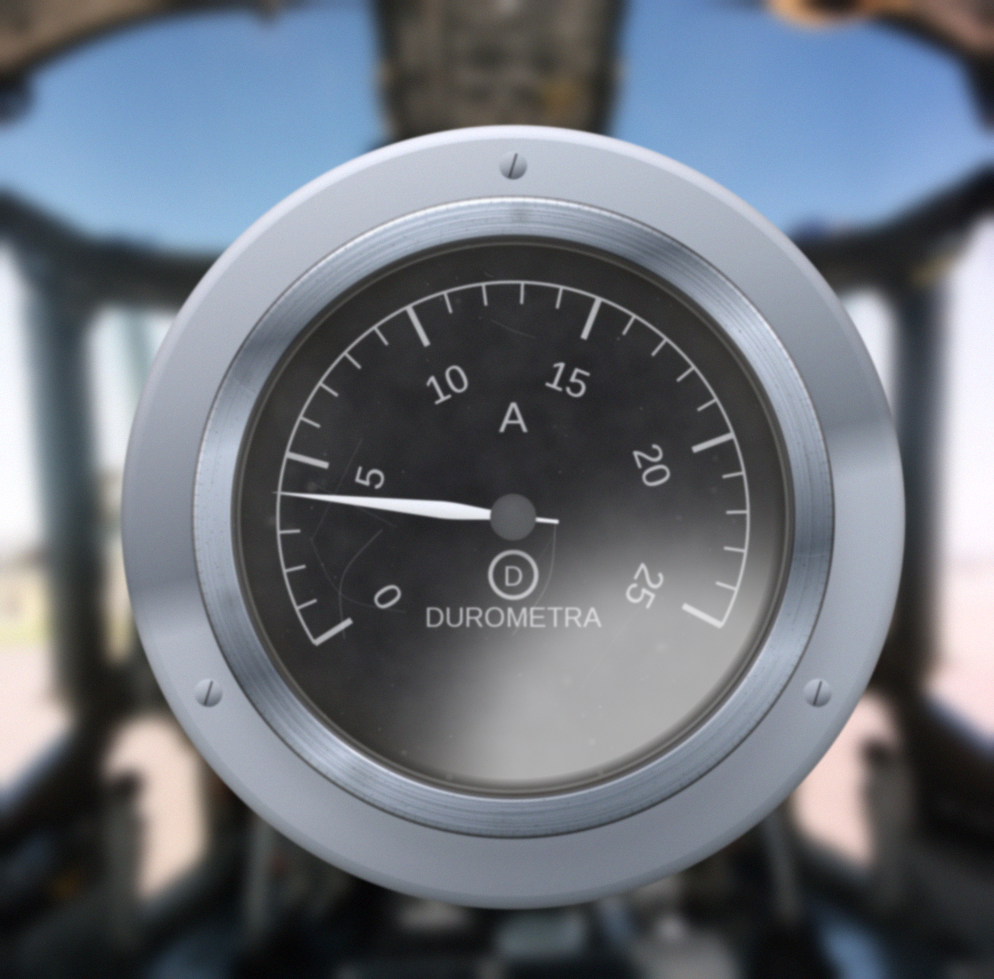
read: 4 A
